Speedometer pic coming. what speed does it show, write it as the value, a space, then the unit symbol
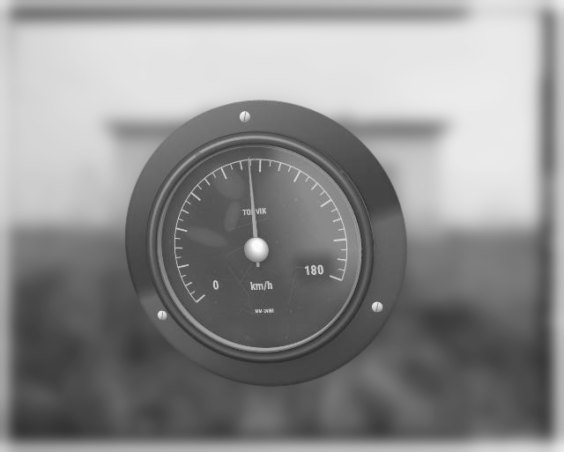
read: 95 km/h
